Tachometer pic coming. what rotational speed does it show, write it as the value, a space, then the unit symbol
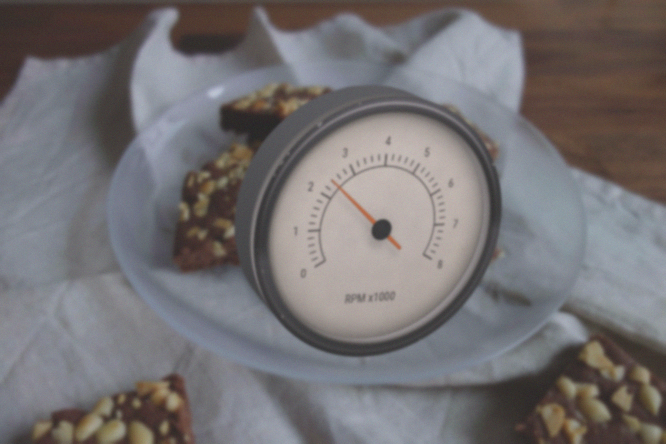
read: 2400 rpm
